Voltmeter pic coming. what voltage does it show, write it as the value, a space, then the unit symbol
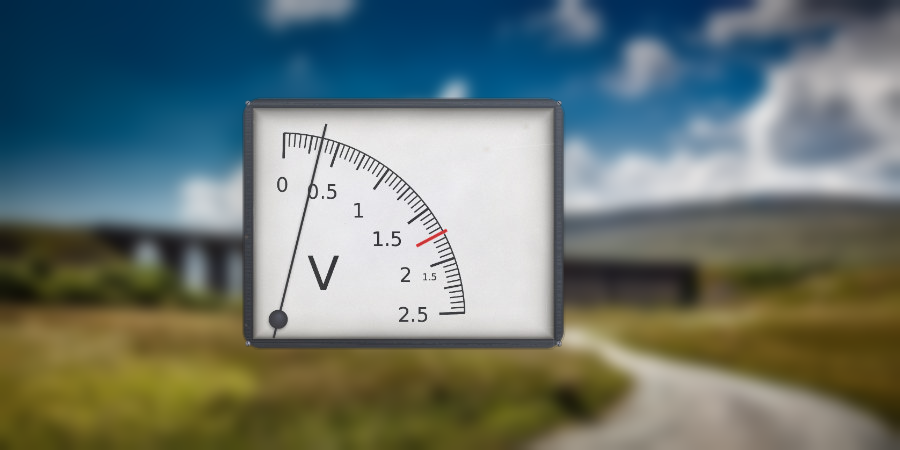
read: 0.35 V
